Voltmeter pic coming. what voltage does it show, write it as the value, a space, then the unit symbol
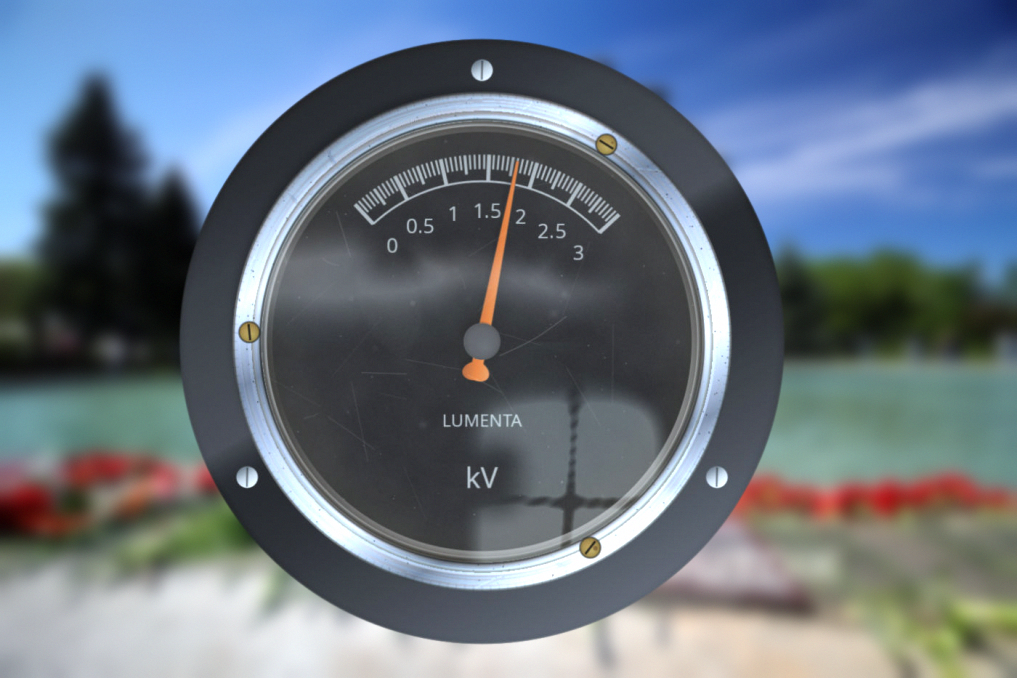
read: 1.8 kV
